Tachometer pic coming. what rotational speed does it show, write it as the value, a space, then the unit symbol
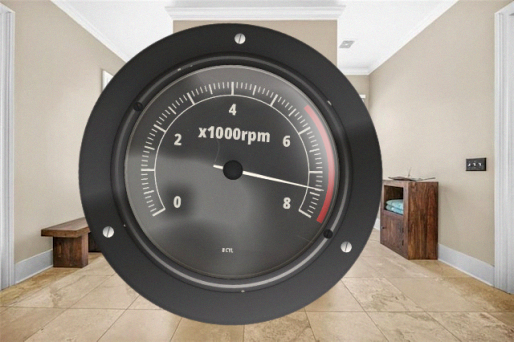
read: 7400 rpm
